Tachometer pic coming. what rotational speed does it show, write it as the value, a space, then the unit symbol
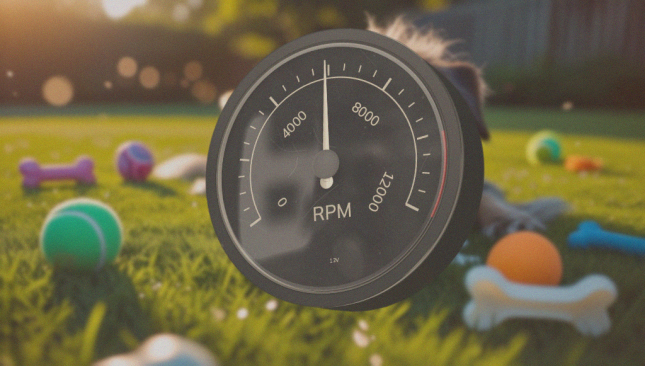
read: 6000 rpm
